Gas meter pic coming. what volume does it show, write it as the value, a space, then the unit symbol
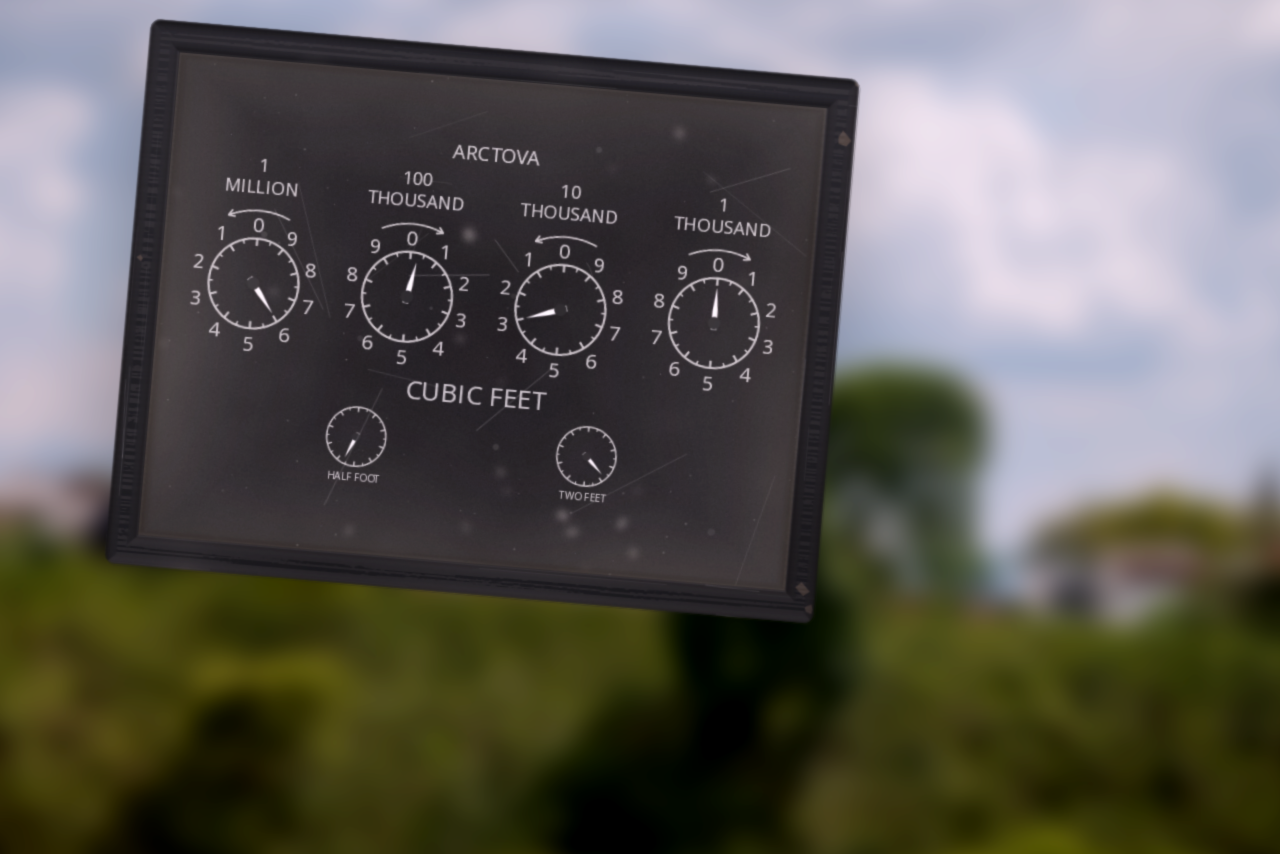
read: 603000 ft³
